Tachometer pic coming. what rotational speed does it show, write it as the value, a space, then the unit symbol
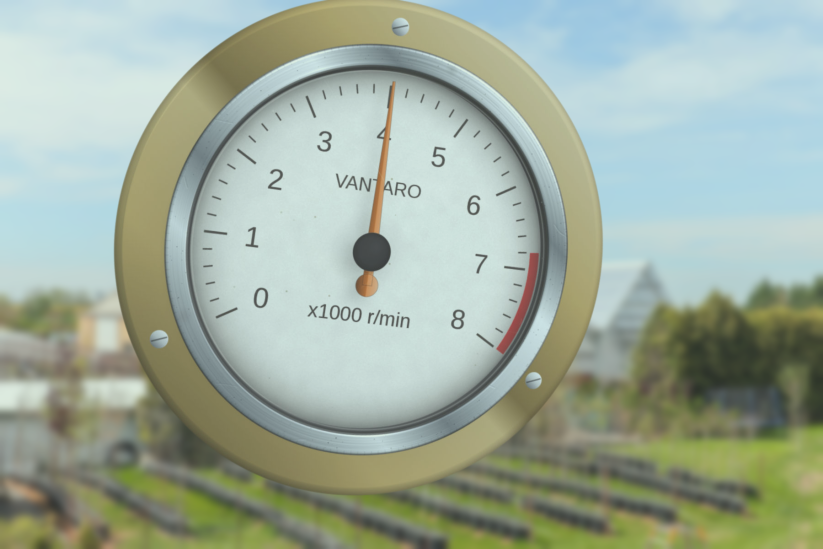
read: 4000 rpm
